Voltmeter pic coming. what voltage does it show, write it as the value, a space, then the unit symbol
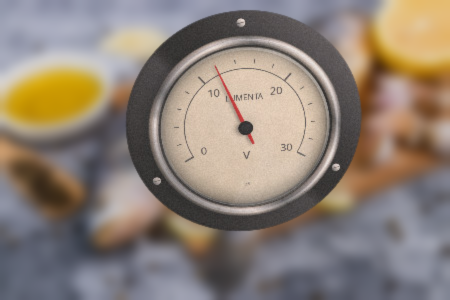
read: 12 V
